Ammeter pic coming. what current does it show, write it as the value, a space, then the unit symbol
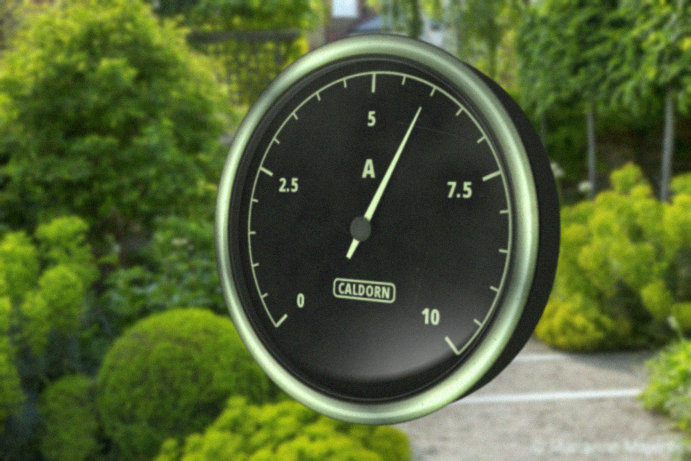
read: 6 A
